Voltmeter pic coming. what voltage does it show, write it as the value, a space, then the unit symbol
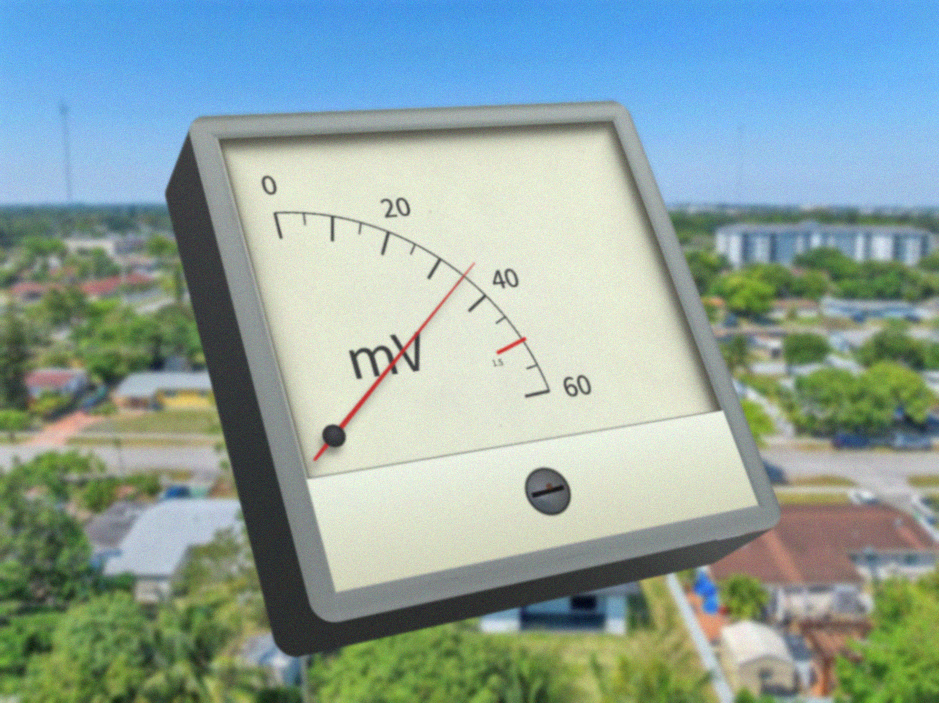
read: 35 mV
